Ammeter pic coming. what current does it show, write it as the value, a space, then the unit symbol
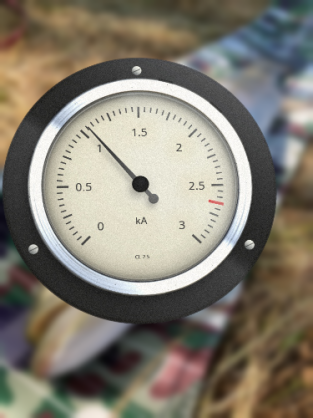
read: 1.05 kA
